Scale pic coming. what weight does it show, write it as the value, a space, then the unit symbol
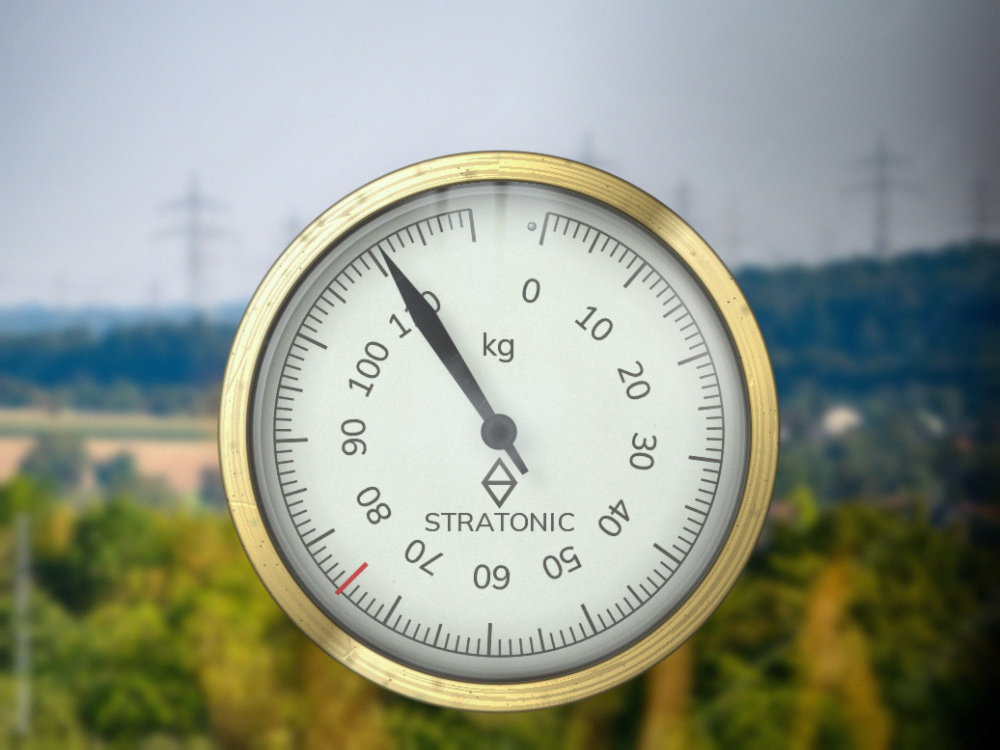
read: 111 kg
